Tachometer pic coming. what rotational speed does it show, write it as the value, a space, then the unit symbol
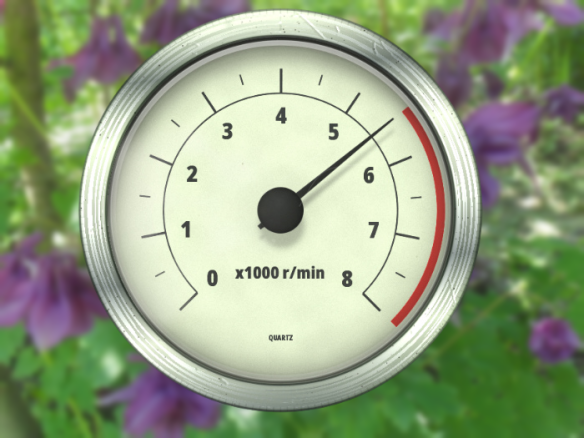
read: 5500 rpm
